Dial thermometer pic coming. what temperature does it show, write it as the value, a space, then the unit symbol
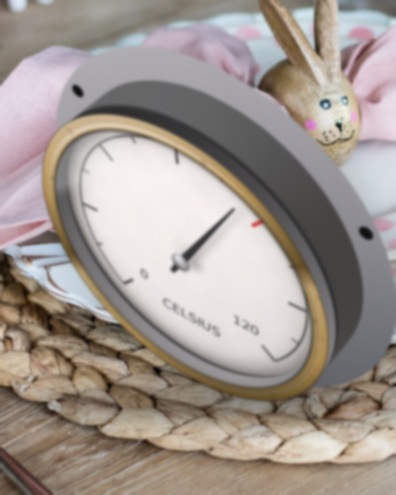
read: 75 °C
